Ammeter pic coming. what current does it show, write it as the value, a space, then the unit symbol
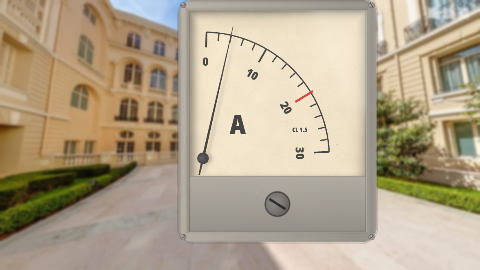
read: 4 A
